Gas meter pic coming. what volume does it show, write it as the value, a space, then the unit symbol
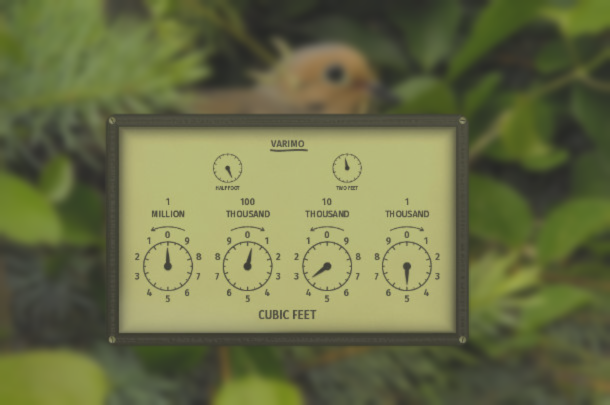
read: 3500 ft³
